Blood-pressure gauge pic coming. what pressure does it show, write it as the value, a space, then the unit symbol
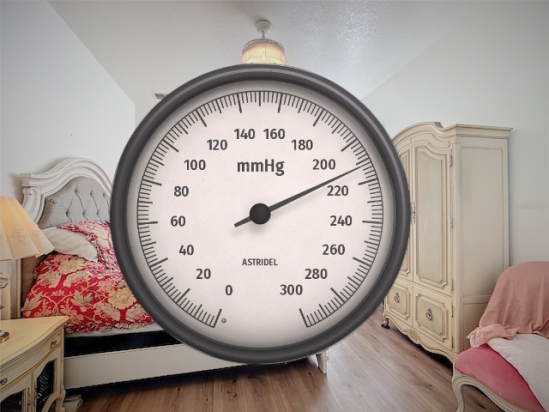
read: 212 mmHg
